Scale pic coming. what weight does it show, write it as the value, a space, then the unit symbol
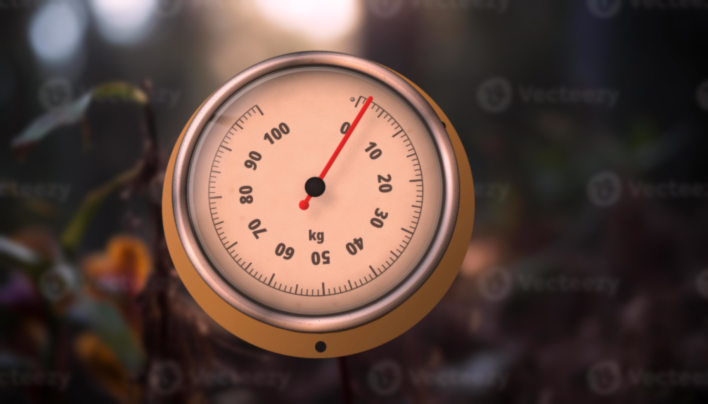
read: 2 kg
